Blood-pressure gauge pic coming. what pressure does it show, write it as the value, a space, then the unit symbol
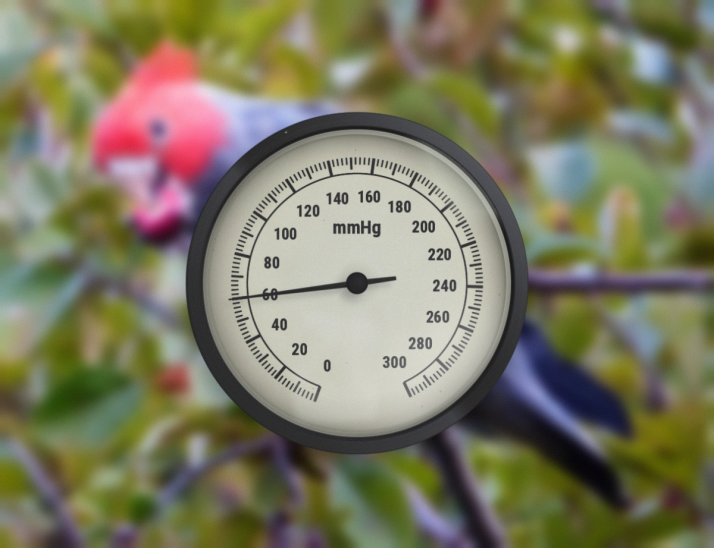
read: 60 mmHg
